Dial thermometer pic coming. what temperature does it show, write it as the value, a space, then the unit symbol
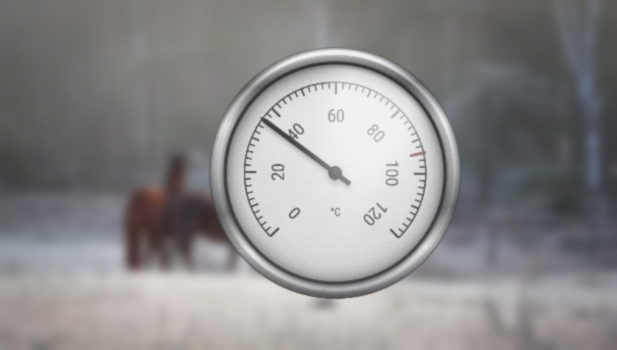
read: 36 °C
